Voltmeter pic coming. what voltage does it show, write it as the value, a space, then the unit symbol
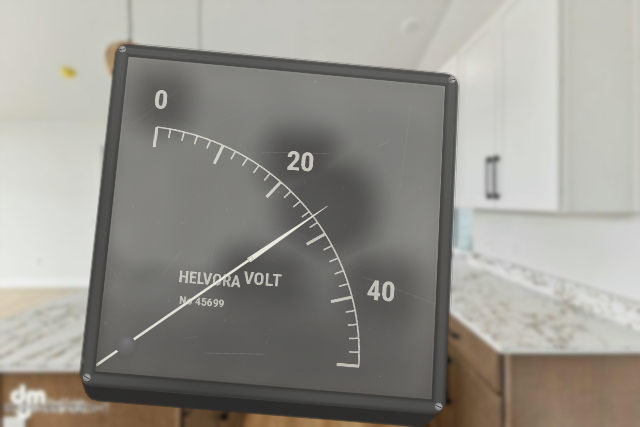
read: 27 V
